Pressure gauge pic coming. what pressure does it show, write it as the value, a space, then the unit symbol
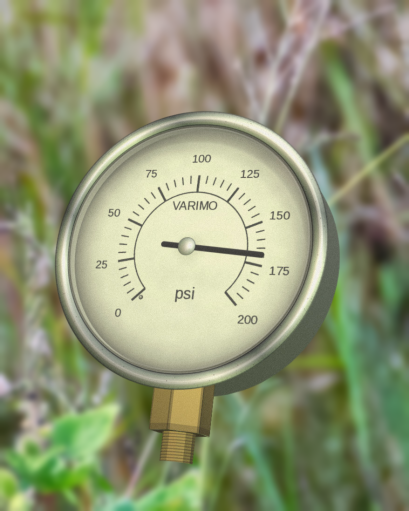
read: 170 psi
